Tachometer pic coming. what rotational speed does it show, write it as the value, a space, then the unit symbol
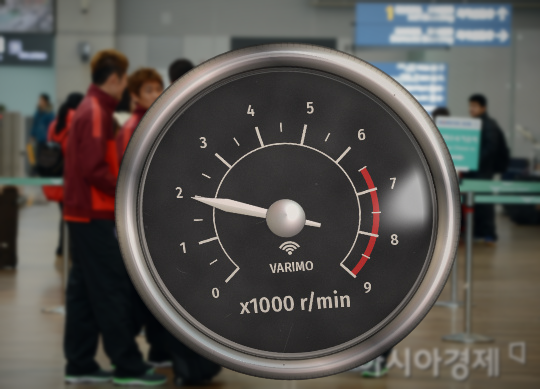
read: 2000 rpm
